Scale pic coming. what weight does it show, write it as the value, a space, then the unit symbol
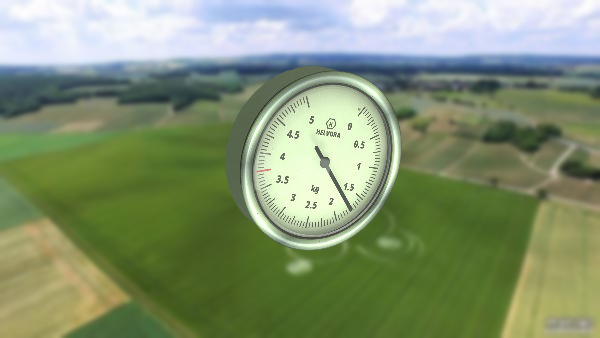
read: 1.75 kg
